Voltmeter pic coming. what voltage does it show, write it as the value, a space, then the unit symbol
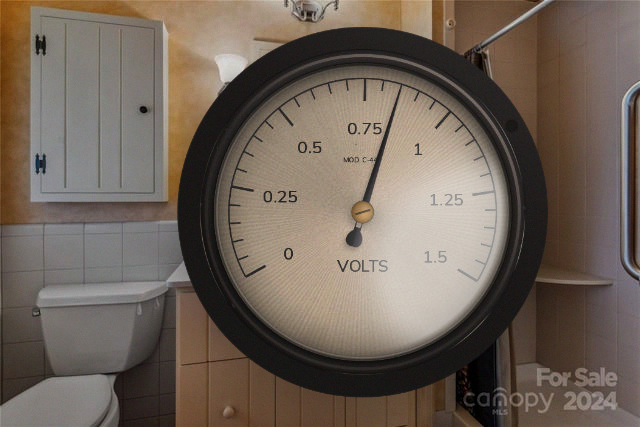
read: 0.85 V
